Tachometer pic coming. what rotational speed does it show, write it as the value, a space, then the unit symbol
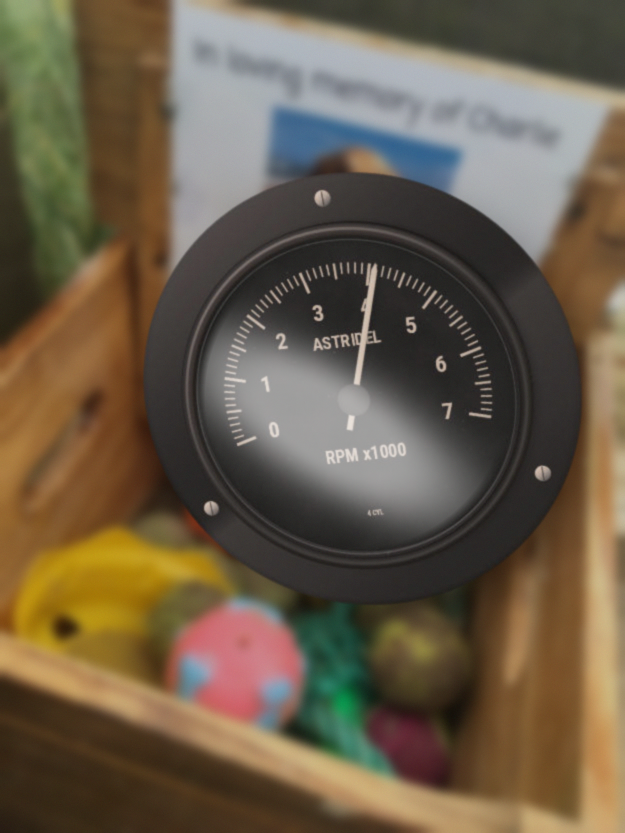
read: 4100 rpm
